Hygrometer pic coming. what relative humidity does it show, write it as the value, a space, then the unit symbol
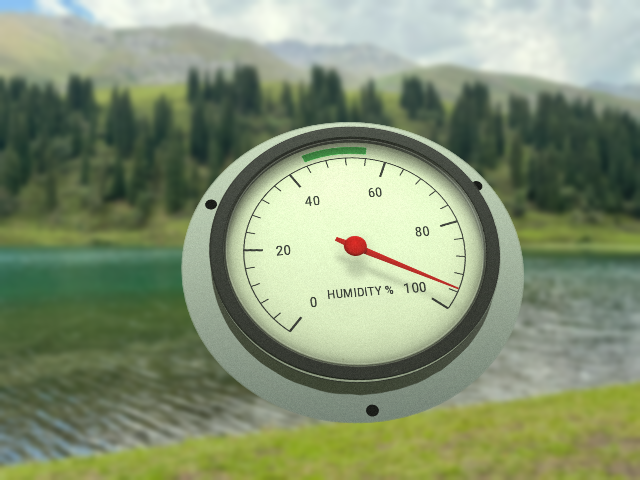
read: 96 %
